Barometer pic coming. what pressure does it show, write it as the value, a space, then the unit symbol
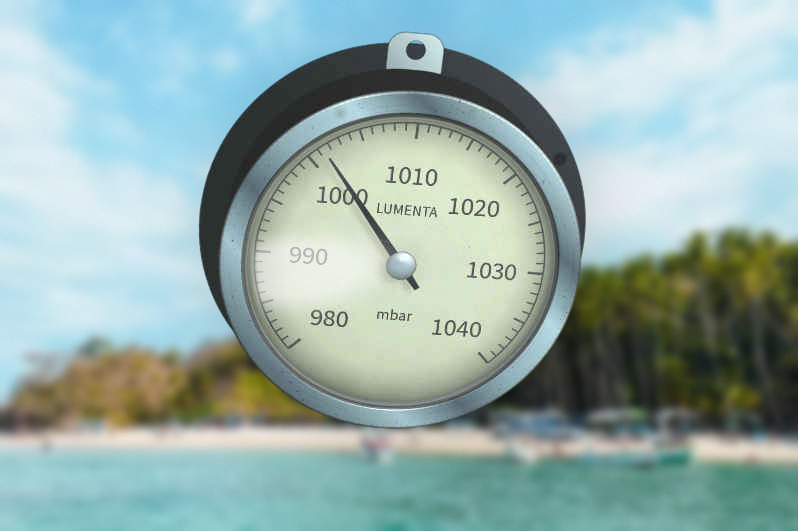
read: 1001.5 mbar
